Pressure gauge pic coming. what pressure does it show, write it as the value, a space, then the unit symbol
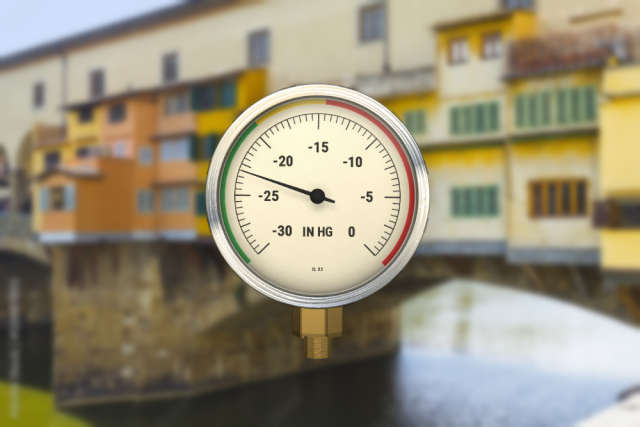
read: -23 inHg
